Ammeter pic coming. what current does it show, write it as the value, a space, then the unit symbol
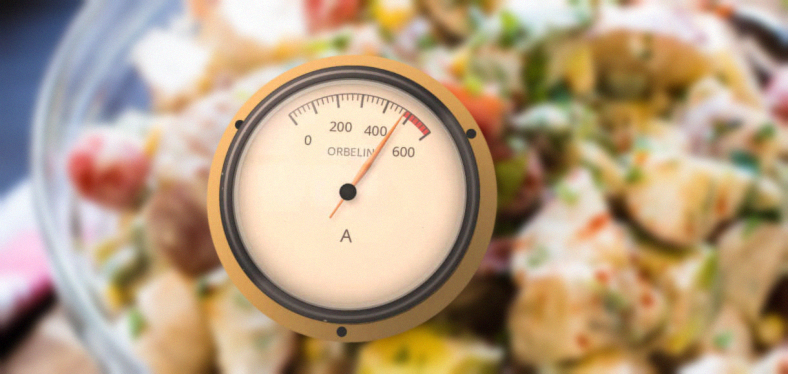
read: 480 A
